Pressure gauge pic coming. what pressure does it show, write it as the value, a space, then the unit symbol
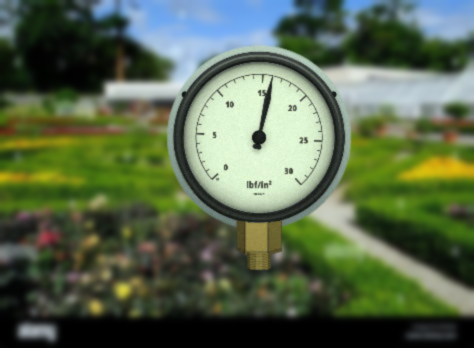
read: 16 psi
